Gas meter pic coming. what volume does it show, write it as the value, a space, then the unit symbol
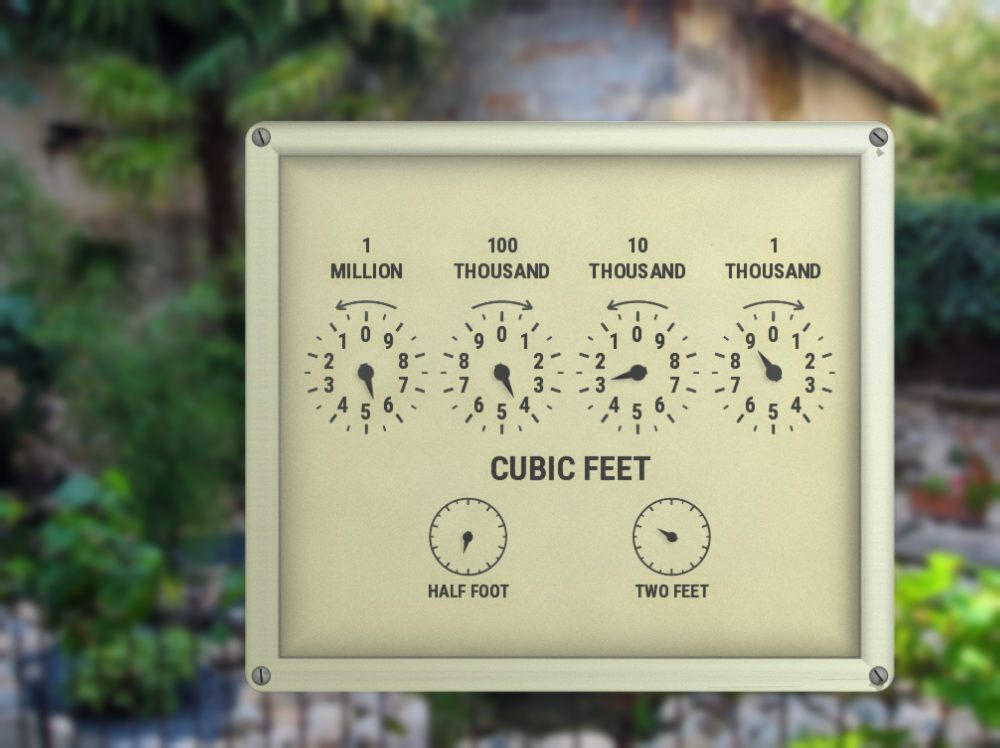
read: 542900 ft³
